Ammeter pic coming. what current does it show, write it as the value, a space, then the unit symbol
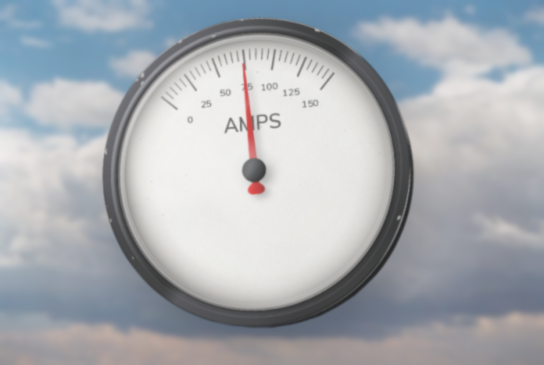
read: 75 A
